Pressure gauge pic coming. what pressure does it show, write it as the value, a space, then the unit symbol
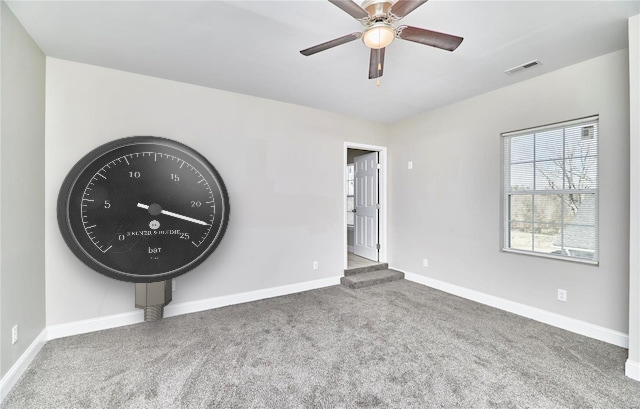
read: 22.5 bar
